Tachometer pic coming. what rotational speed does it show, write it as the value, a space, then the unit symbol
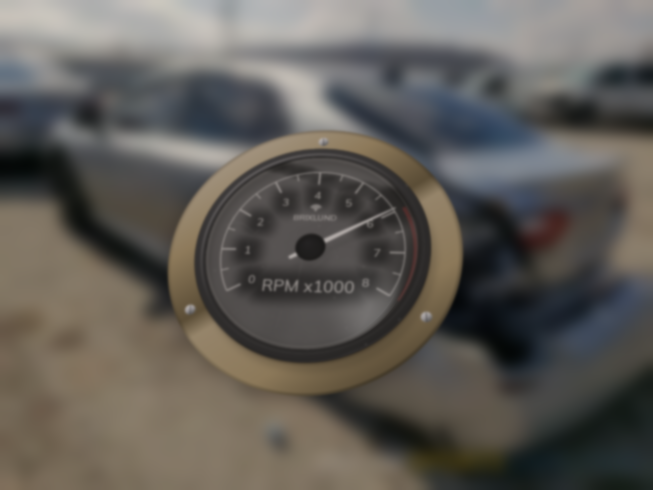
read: 6000 rpm
